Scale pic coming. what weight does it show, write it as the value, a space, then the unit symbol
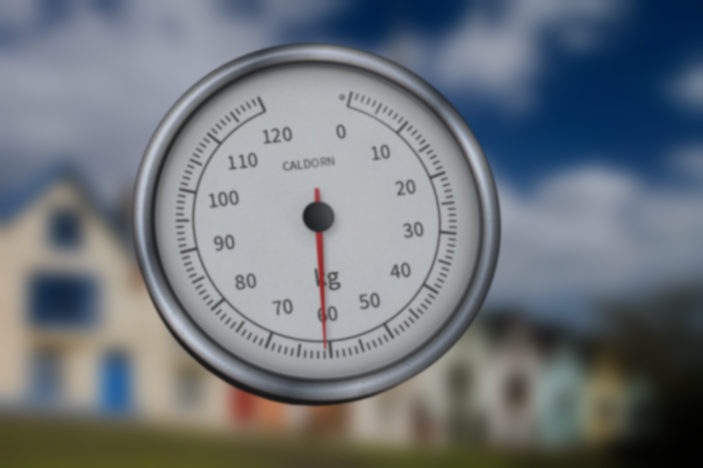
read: 61 kg
